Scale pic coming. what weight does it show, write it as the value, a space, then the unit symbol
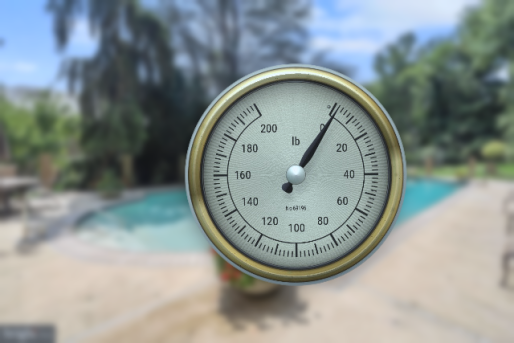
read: 2 lb
